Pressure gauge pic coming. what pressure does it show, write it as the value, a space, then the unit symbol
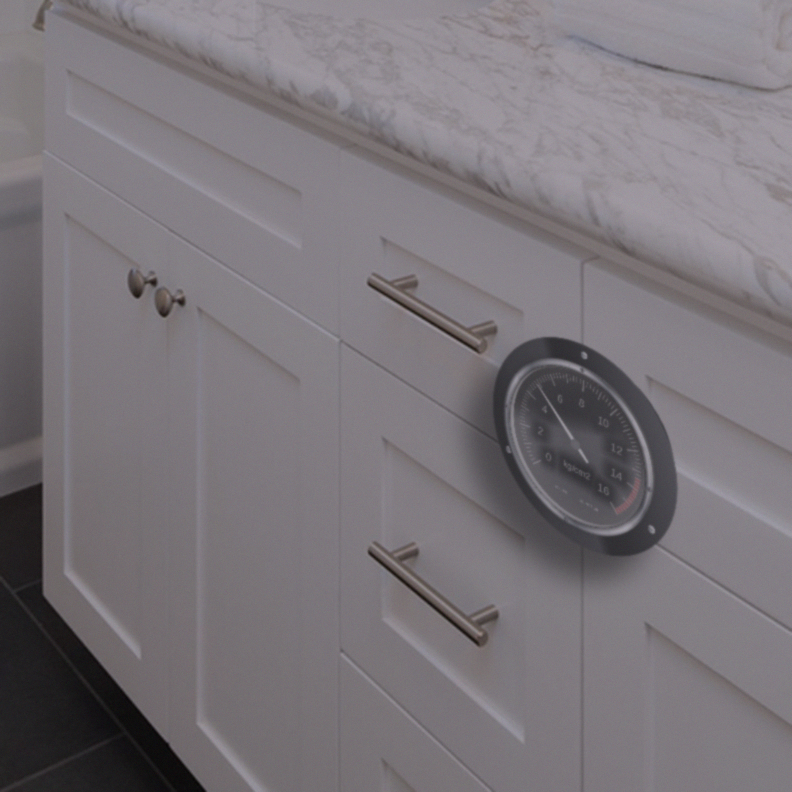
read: 5 kg/cm²
